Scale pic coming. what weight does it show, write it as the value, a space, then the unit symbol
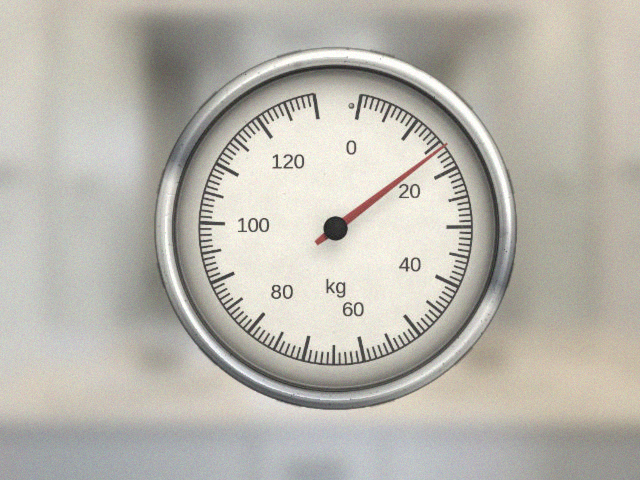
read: 16 kg
